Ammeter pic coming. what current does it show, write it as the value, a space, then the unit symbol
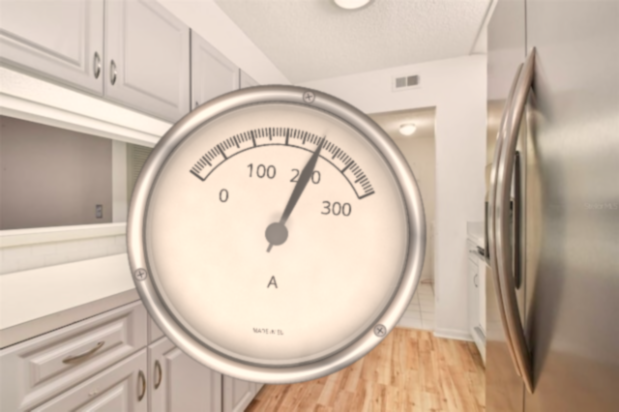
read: 200 A
